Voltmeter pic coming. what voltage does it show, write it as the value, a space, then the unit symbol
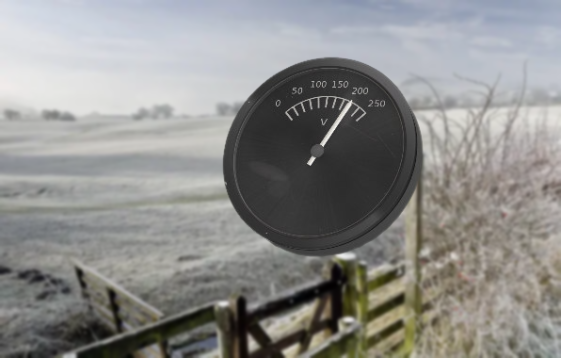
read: 200 V
